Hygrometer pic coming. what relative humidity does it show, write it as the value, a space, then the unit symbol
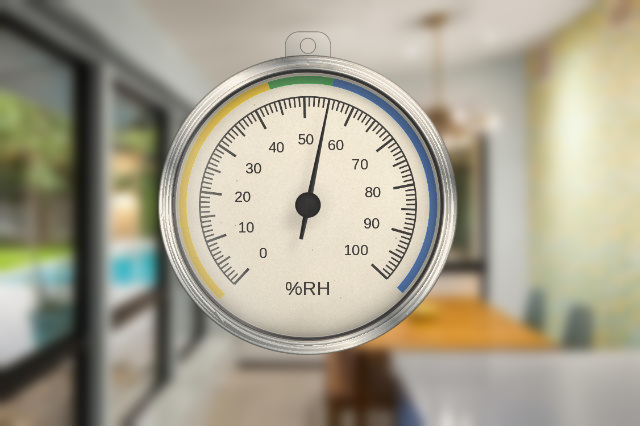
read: 55 %
